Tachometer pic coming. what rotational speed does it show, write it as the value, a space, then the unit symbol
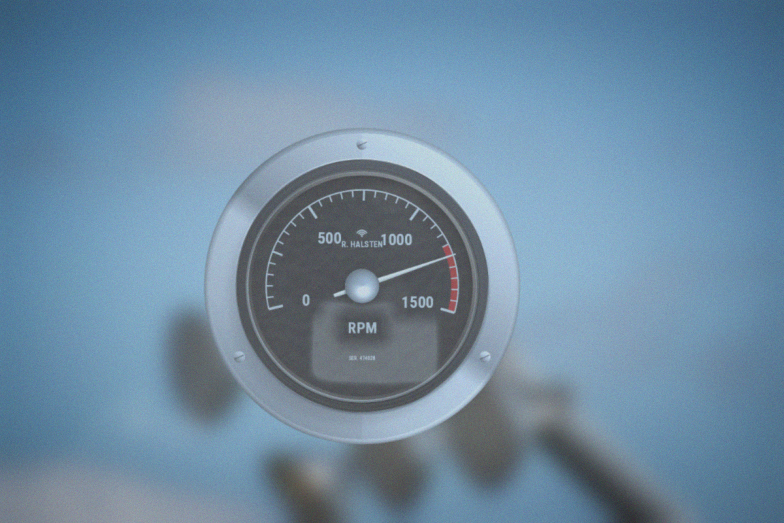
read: 1250 rpm
